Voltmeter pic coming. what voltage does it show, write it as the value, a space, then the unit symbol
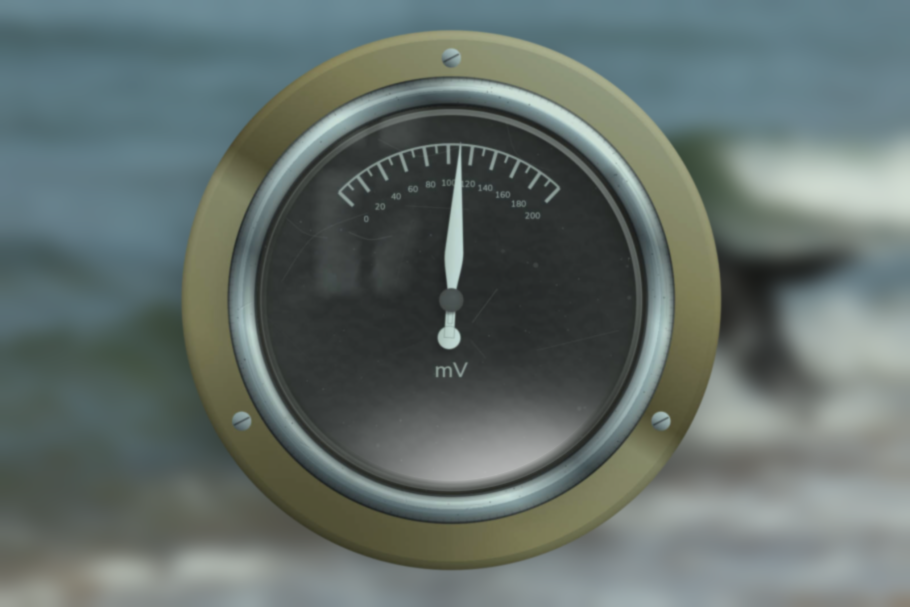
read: 110 mV
